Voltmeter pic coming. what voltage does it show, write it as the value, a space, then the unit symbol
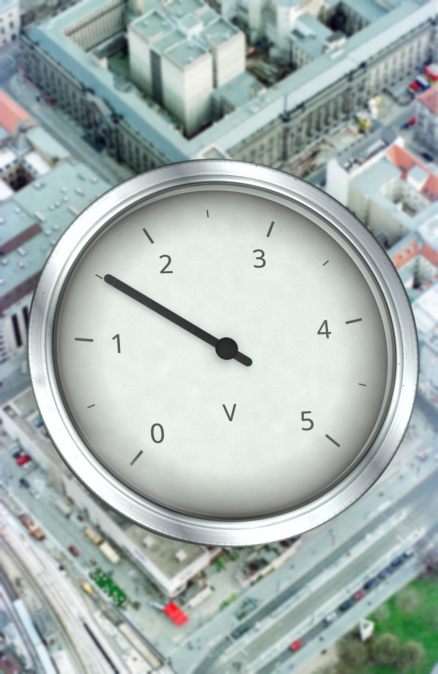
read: 1.5 V
